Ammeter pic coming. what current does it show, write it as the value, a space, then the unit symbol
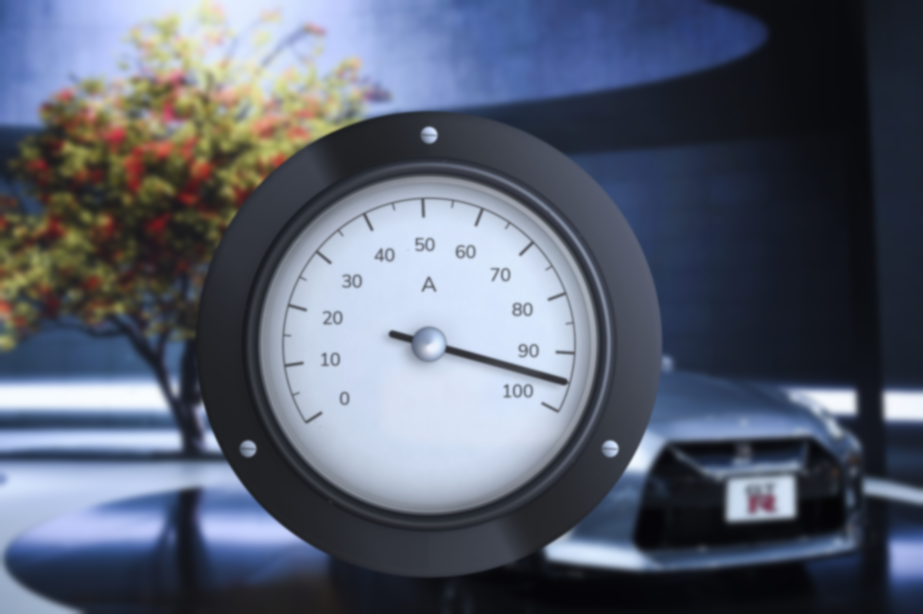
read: 95 A
